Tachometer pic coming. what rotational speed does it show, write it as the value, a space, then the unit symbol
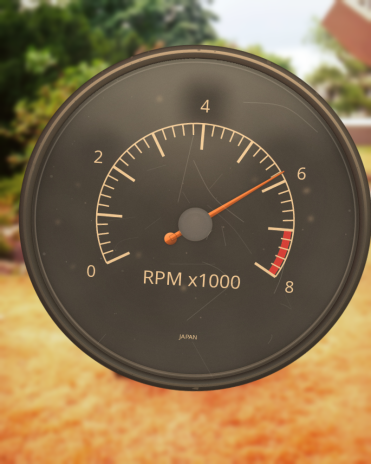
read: 5800 rpm
